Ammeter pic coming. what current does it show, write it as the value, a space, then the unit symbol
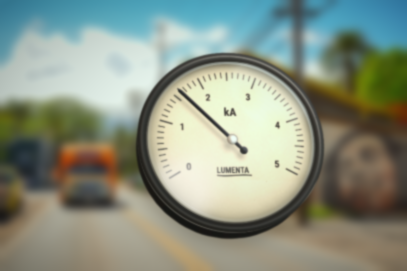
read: 1.6 kA
